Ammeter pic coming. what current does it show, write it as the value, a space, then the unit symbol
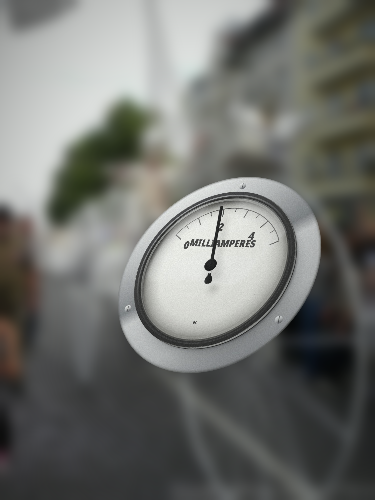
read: 2 mA
